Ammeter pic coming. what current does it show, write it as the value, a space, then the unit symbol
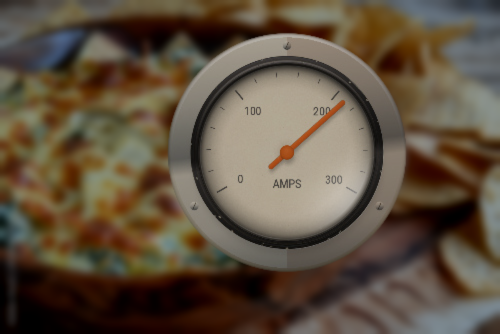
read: 210 A
